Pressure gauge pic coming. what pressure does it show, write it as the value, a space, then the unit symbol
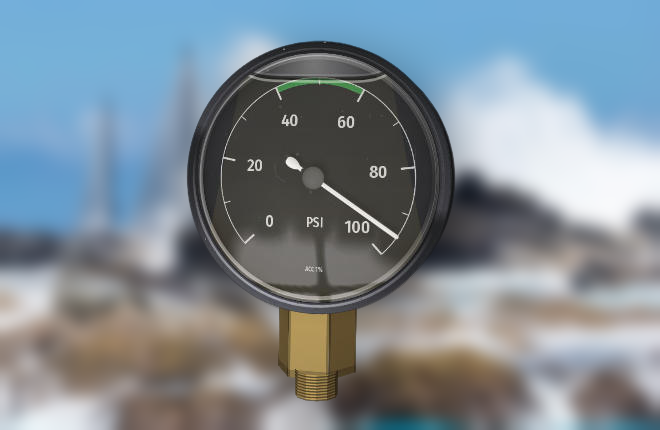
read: 95 psi
